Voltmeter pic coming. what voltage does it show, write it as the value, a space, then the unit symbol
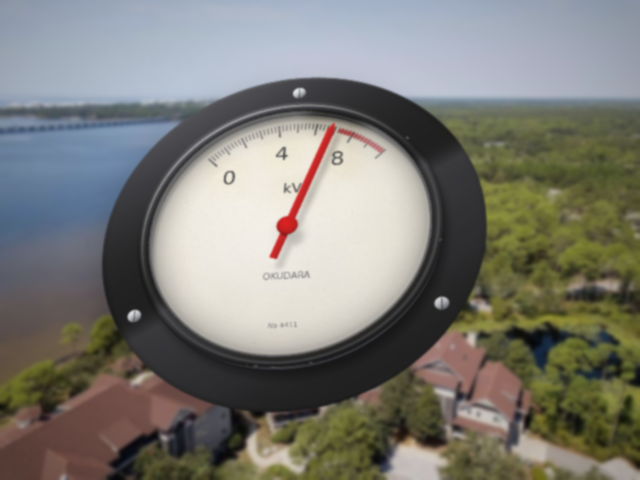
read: 7 kV
